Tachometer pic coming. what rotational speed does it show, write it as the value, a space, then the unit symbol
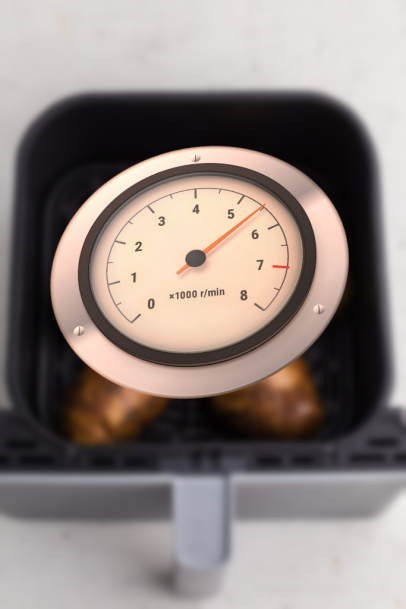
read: 5500 rpm
